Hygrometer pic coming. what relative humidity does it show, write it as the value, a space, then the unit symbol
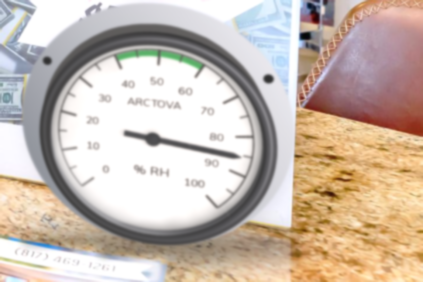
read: 85 %
